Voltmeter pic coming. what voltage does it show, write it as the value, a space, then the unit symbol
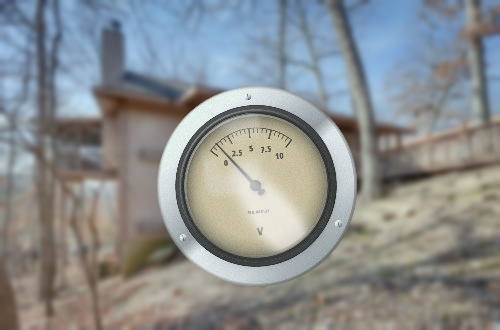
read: 1 V
